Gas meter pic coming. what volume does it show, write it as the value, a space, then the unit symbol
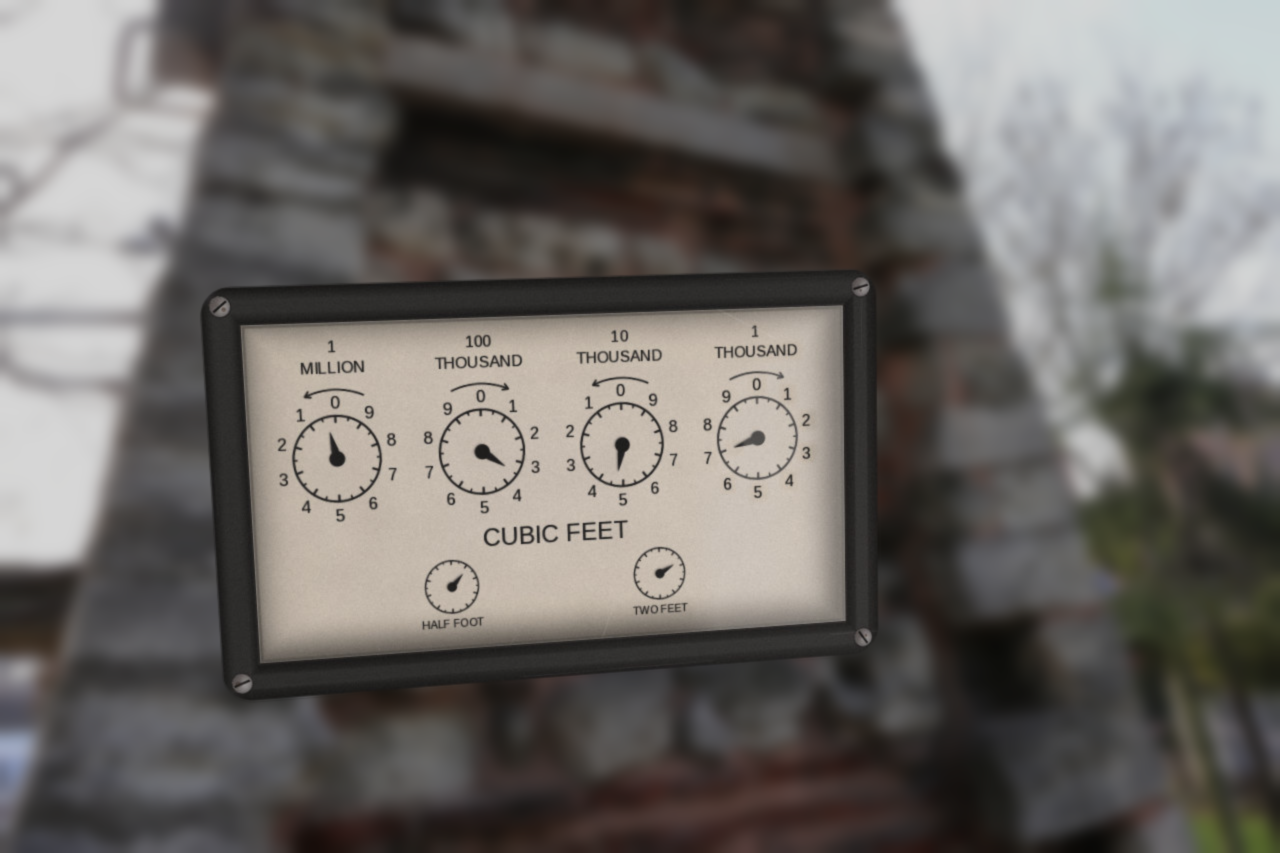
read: 34700 ft³
